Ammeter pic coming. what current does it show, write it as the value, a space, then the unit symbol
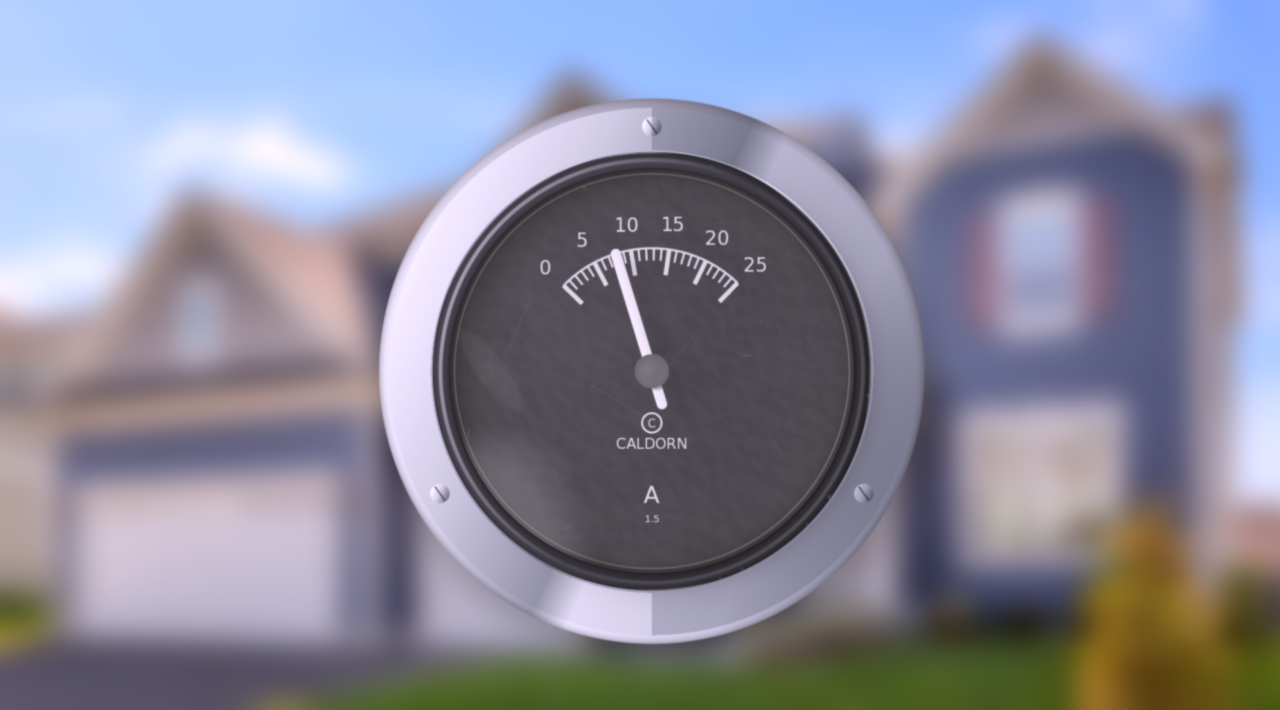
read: 8 A
